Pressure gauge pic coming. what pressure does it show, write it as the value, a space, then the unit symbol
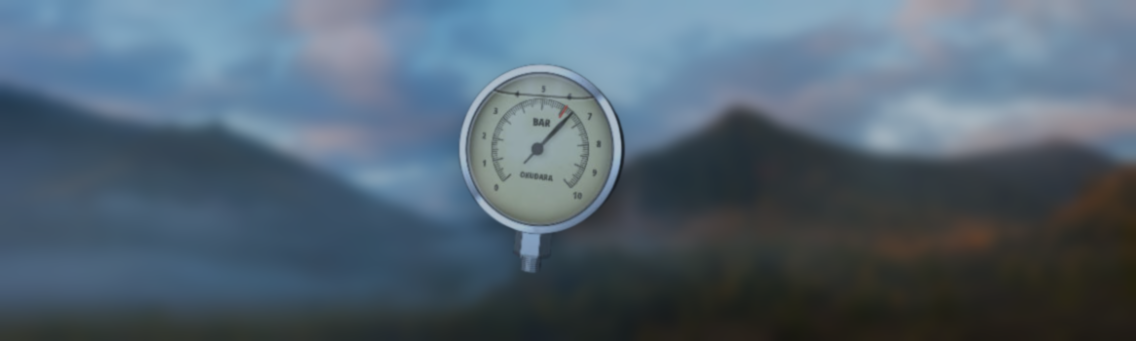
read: 6.5 bar
